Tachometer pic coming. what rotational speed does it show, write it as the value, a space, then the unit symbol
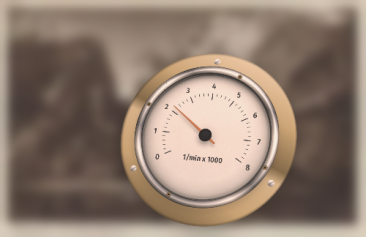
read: 2200 rpm
